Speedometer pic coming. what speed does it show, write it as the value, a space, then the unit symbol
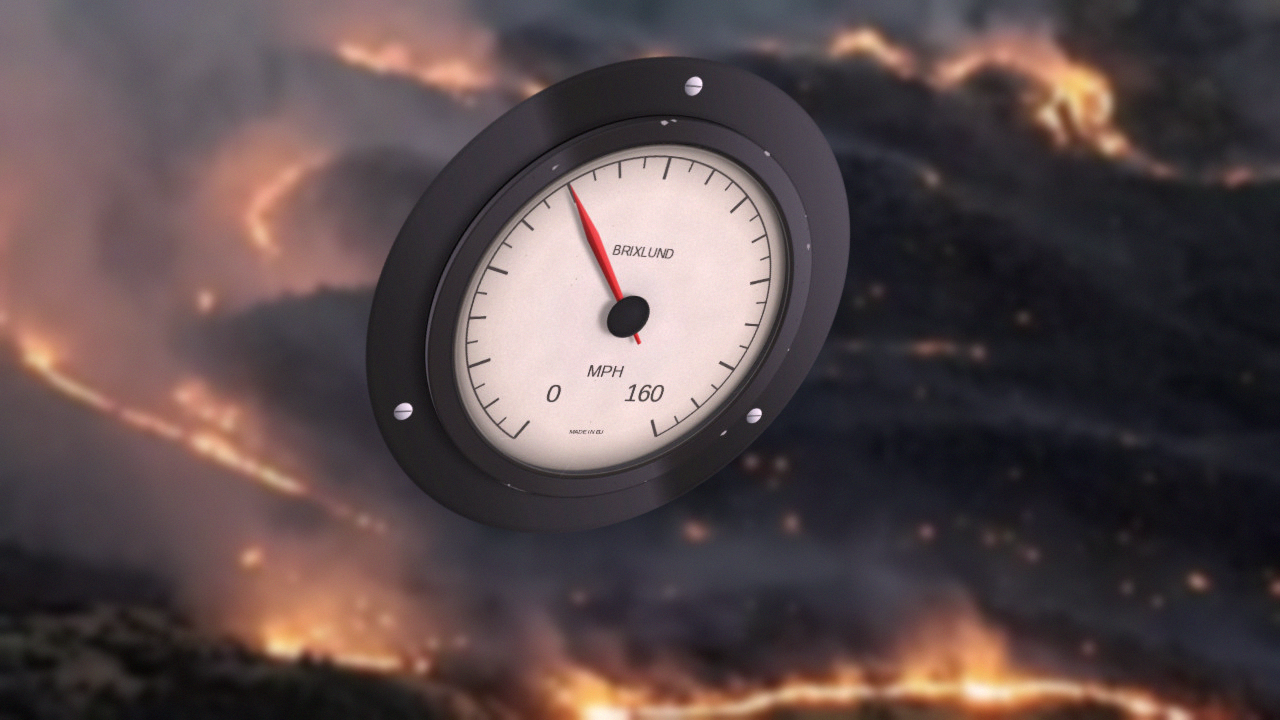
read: 60 mph
